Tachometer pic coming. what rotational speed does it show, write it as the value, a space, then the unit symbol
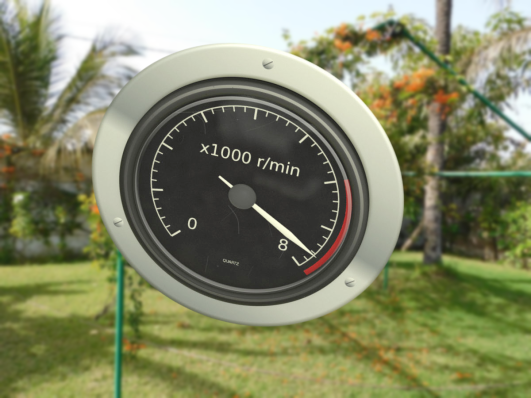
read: 7600 rpm
